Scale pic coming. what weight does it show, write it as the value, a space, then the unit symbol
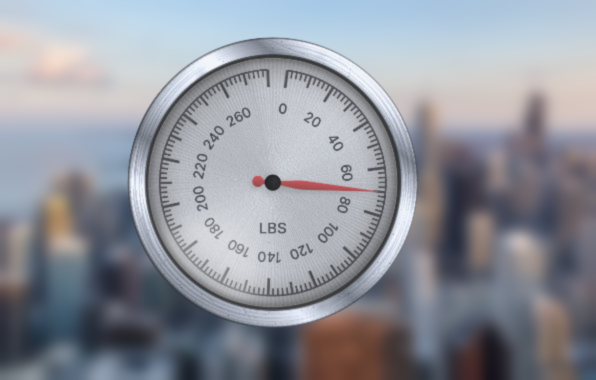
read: 70 lb
